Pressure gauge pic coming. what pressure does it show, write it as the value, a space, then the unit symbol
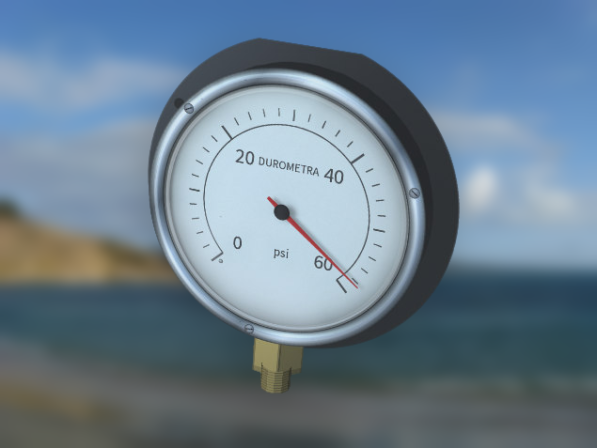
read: 58 psi
